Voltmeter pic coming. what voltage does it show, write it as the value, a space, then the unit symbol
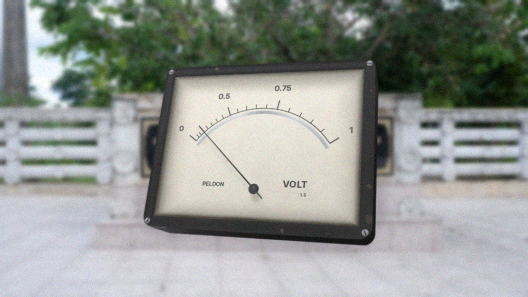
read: 0.25 V
